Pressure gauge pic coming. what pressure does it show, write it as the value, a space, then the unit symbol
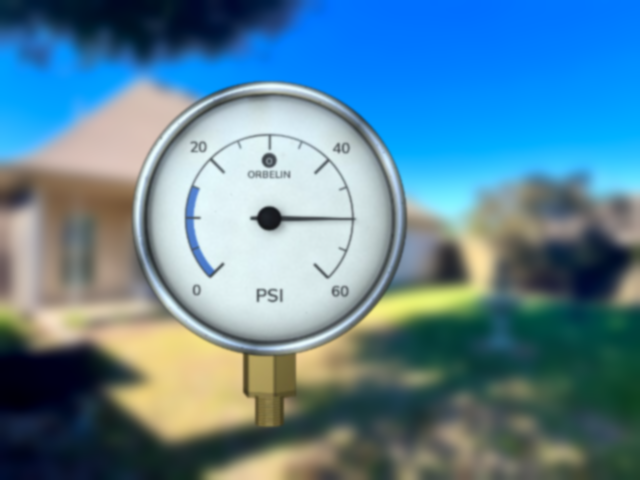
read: 50 psi
